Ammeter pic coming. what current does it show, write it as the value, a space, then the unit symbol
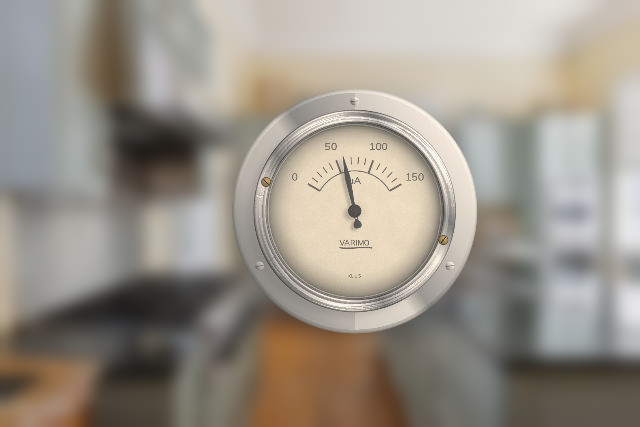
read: 60 µA
